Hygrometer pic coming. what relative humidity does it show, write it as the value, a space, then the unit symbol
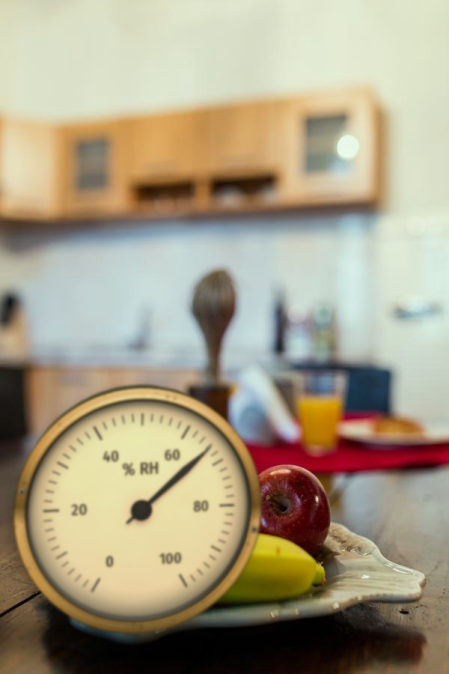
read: 66 %
